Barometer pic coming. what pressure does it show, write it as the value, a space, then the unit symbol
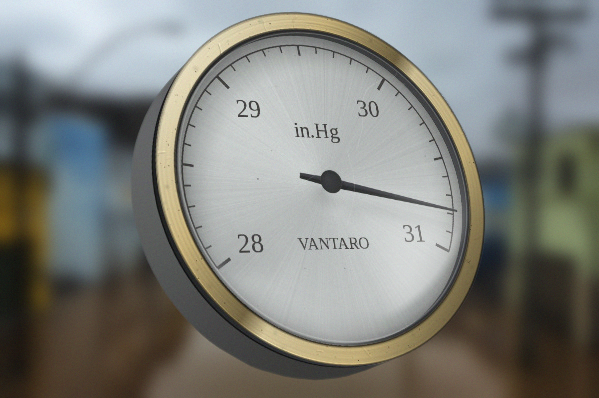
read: 30.8 inHg
